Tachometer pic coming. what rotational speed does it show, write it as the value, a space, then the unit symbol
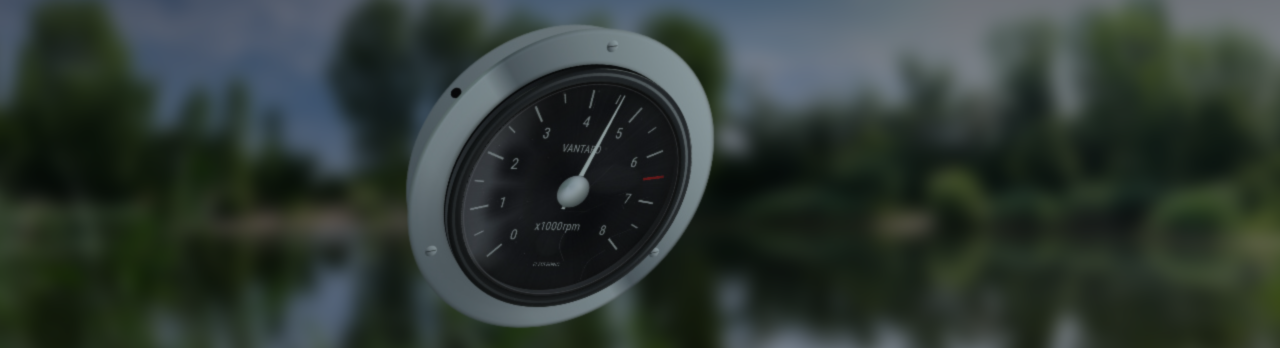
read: 4500 rpm
